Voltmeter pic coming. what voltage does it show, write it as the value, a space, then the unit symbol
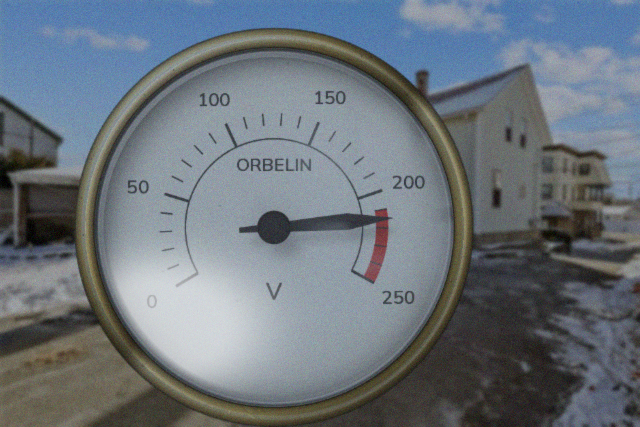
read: 215 V
